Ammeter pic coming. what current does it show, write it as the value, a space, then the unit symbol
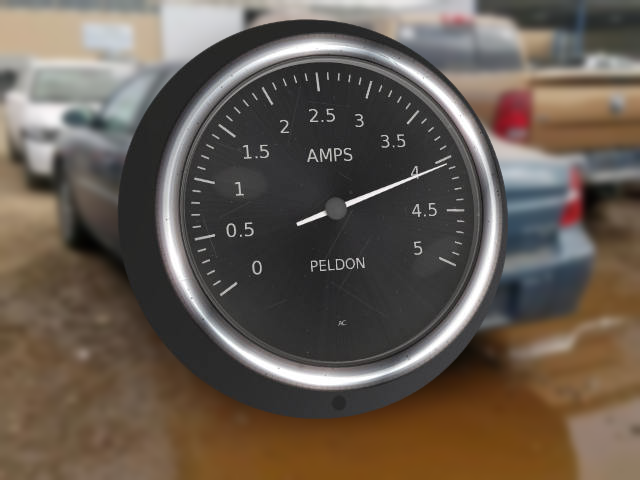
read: 4.05 A
